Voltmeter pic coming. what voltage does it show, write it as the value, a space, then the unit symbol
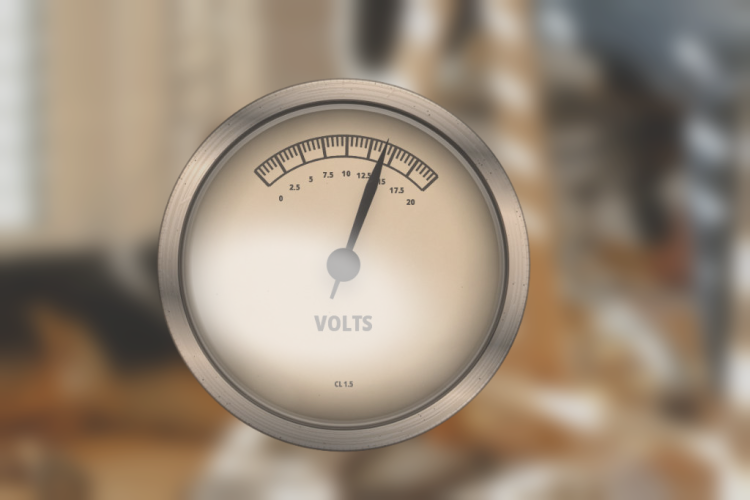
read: 14 V
